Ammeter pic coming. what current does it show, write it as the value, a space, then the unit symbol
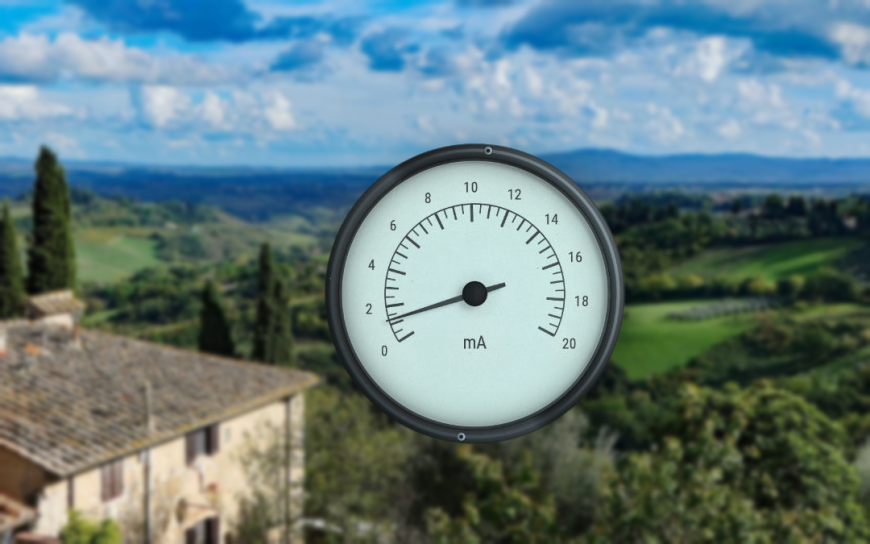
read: 1.25 mA
